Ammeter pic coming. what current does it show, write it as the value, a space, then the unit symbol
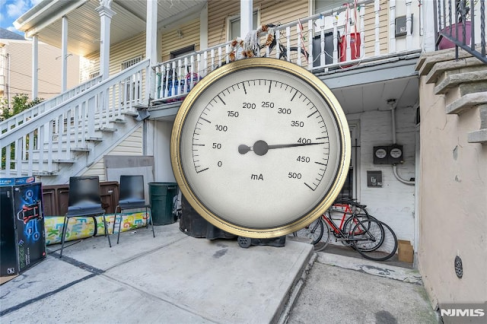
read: 410 mA
